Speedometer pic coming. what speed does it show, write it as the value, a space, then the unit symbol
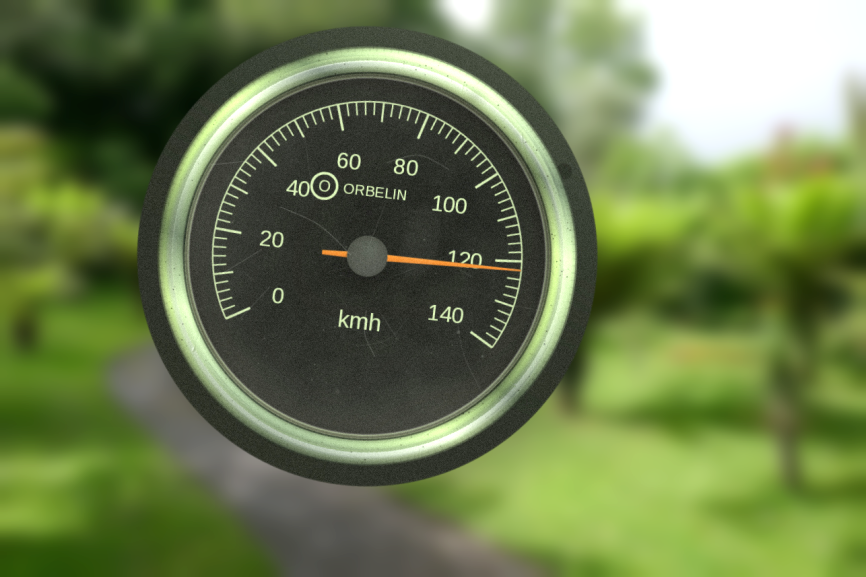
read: 122 km/h
